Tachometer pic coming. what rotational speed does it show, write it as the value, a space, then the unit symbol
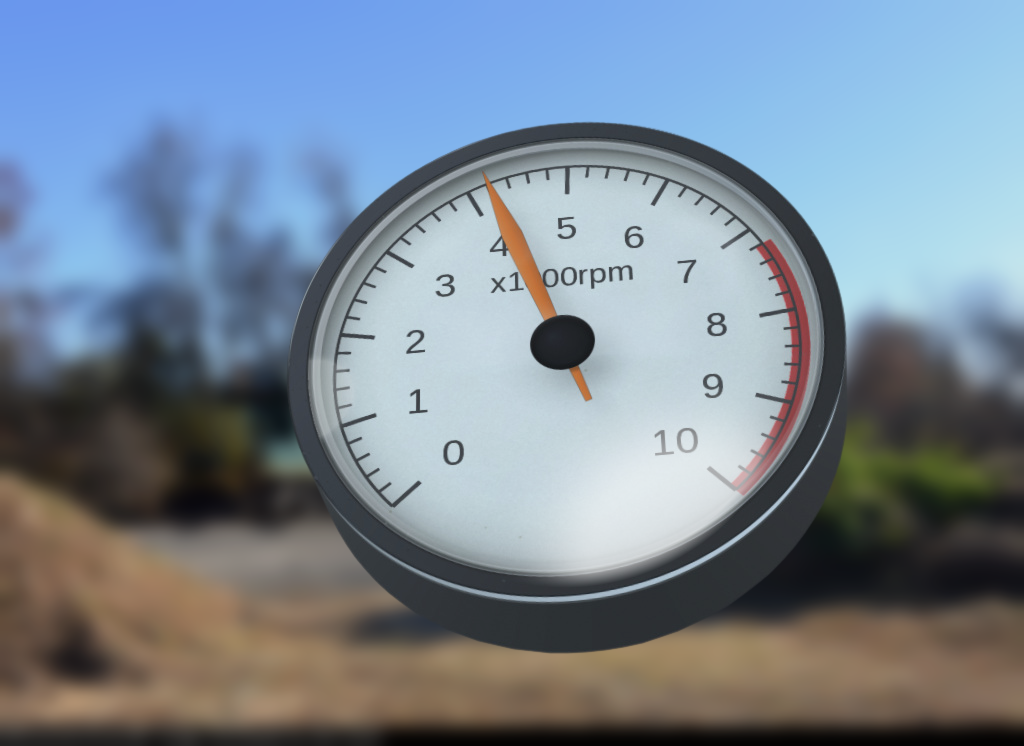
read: 4200 rpm
